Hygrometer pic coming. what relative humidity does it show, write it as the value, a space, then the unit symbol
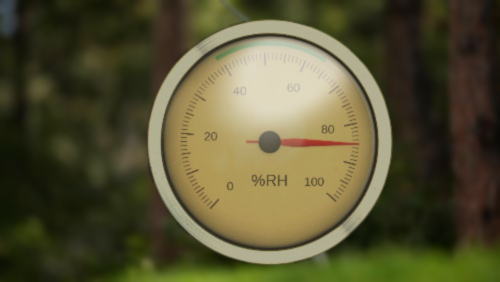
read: 85 %
